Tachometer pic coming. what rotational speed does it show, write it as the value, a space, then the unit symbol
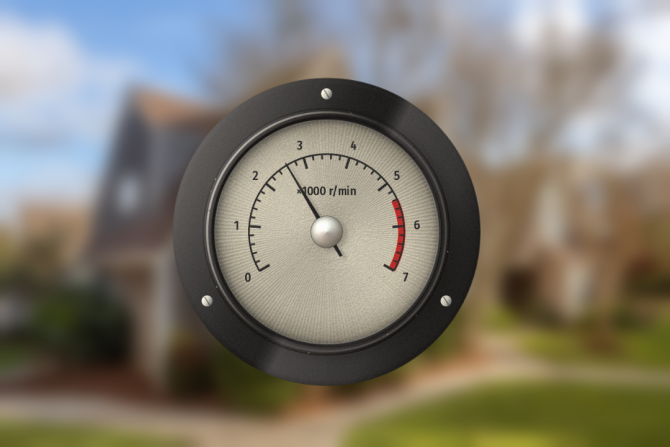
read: 2600 rpm
